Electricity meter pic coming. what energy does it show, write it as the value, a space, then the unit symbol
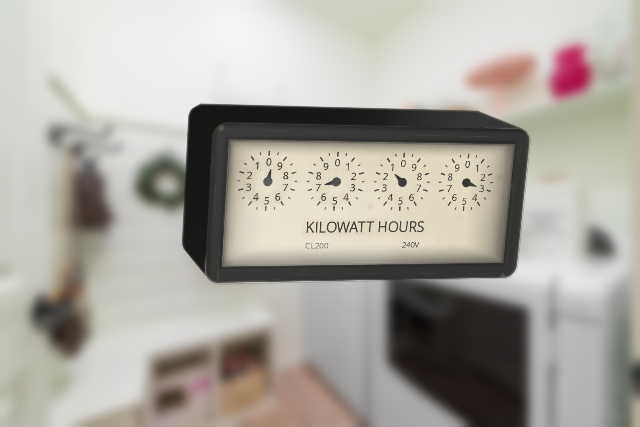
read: 9713 kWh
